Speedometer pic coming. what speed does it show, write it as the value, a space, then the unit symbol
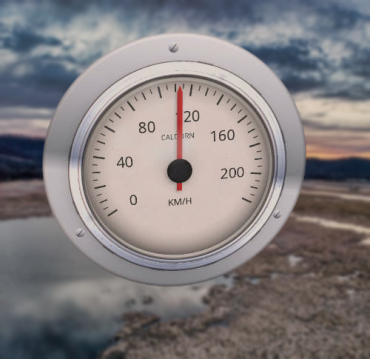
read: 112.5 km/h
